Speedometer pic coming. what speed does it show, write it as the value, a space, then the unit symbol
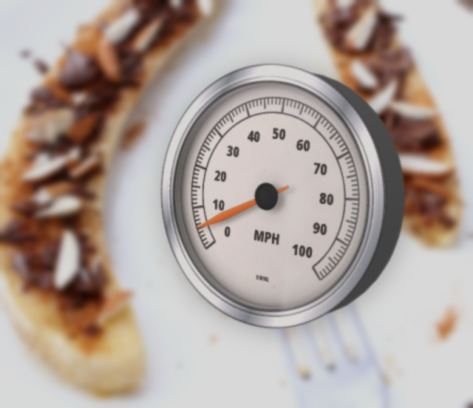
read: 5 mph
